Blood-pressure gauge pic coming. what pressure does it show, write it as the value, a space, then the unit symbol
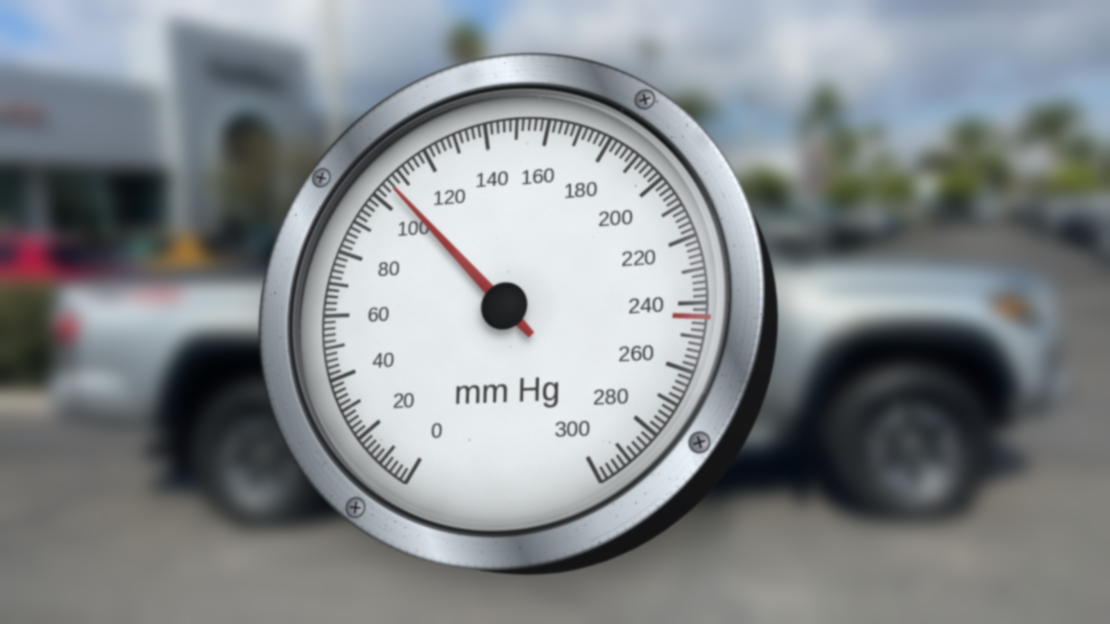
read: 106 mmHg
